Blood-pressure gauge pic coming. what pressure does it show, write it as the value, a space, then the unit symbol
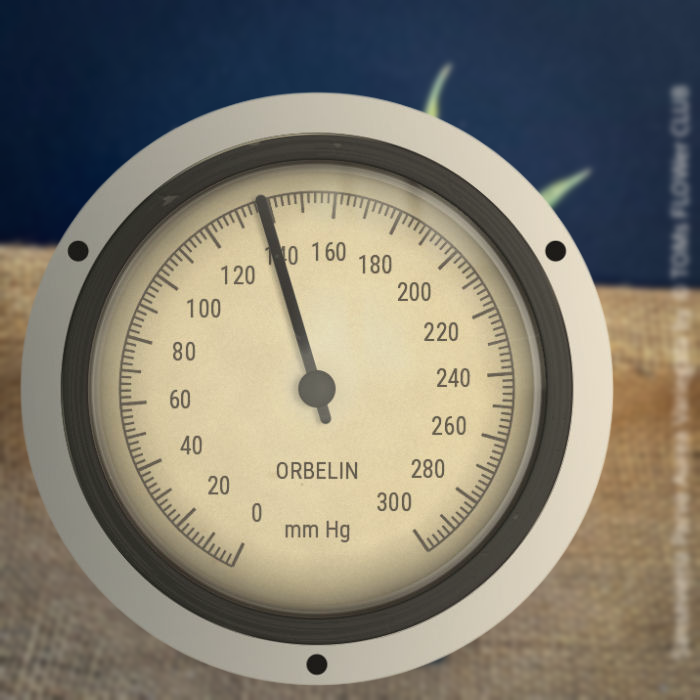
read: 138 mmHg
